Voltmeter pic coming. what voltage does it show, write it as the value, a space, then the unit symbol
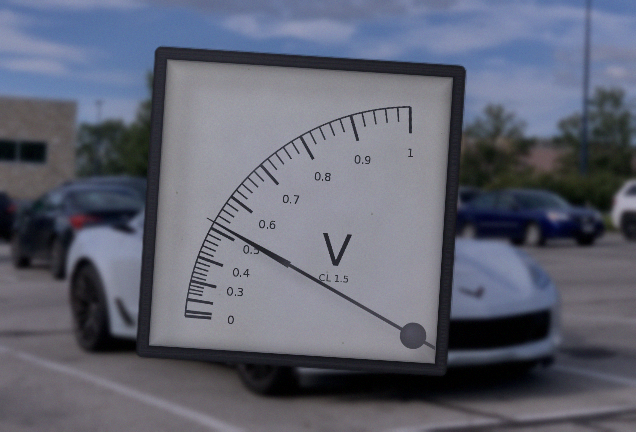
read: 0.52 V
